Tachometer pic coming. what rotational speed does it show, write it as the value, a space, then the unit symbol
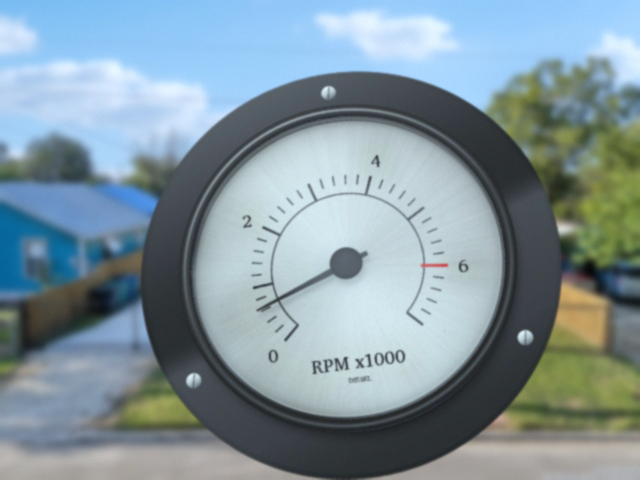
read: 600 rpm
